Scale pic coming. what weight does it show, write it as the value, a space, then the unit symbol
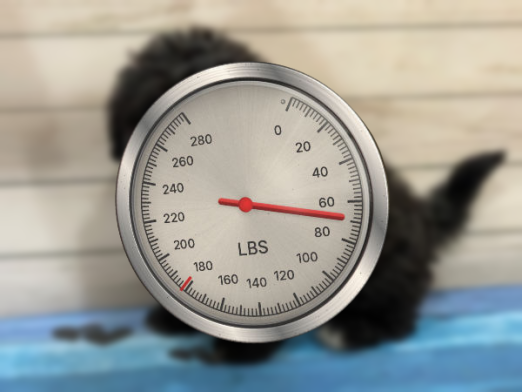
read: 68 lb
